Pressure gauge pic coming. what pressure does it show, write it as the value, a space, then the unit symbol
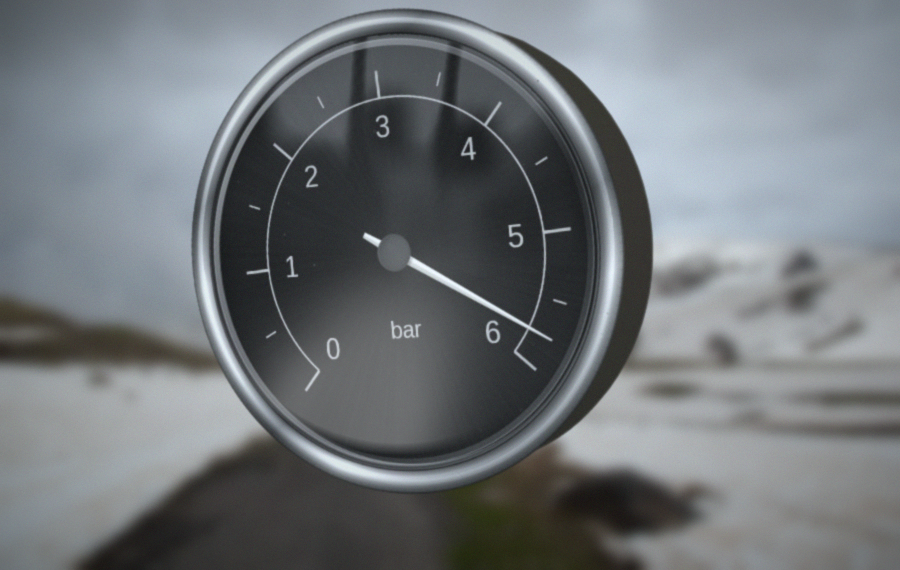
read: 5.75 bar
